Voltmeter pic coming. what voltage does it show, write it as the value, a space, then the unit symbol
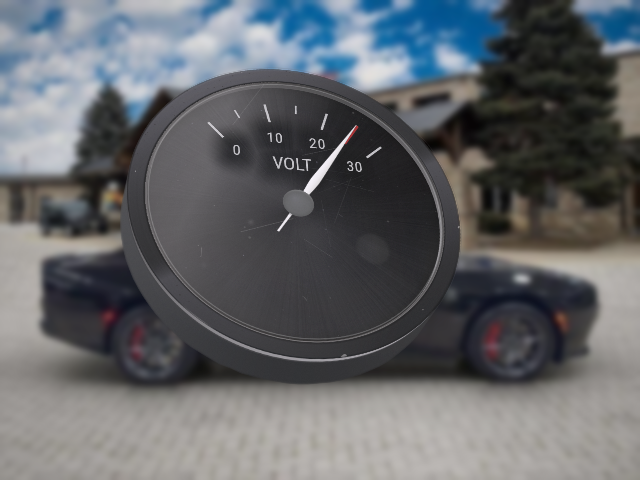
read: 25 V
